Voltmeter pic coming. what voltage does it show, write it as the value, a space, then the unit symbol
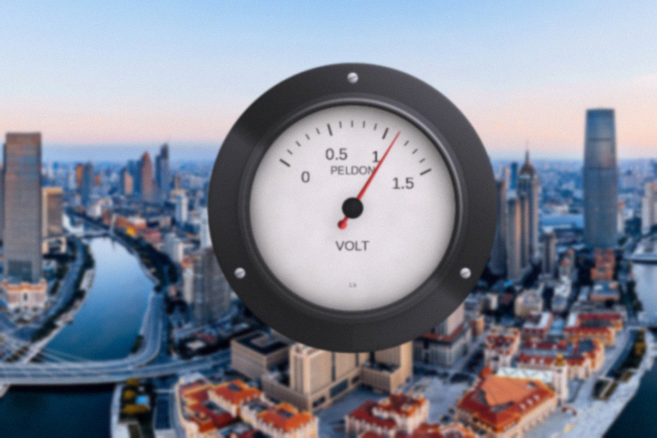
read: 1.1 V
